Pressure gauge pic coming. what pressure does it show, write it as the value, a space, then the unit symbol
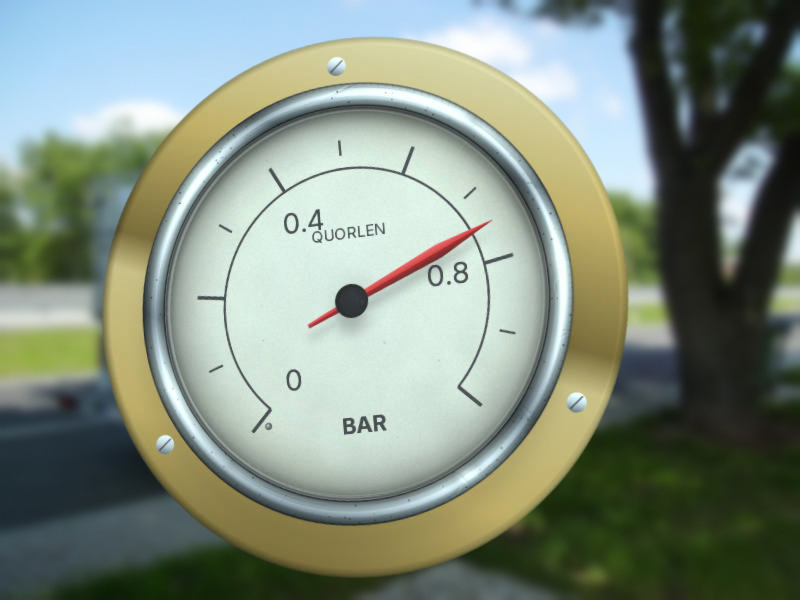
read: 0.75 bar
